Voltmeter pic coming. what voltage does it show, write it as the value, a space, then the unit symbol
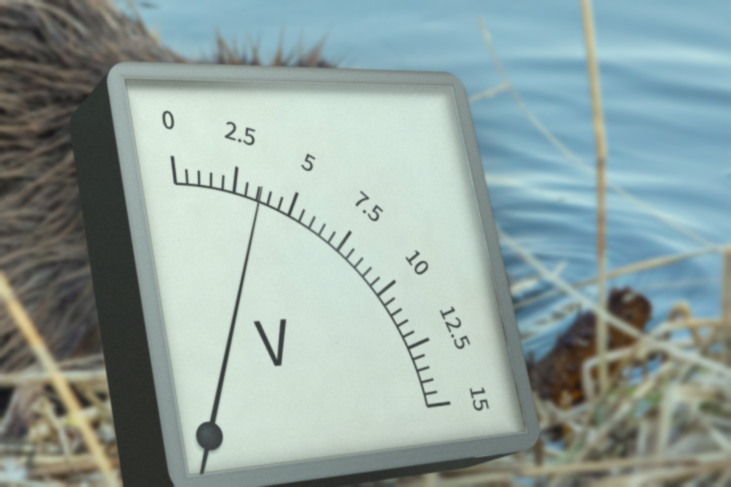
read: 3.5 V
